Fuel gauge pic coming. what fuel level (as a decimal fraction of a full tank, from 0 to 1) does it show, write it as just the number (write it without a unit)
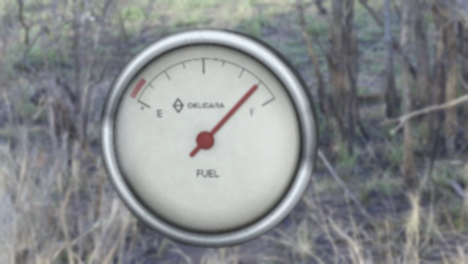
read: 0.875
